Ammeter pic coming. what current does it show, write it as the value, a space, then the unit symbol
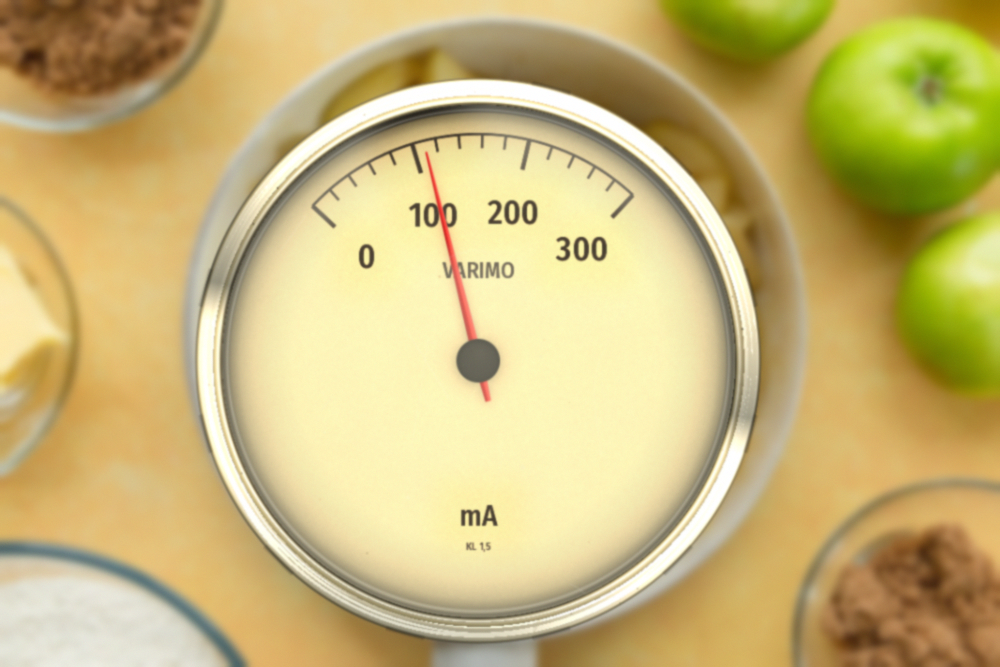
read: 110 mA
